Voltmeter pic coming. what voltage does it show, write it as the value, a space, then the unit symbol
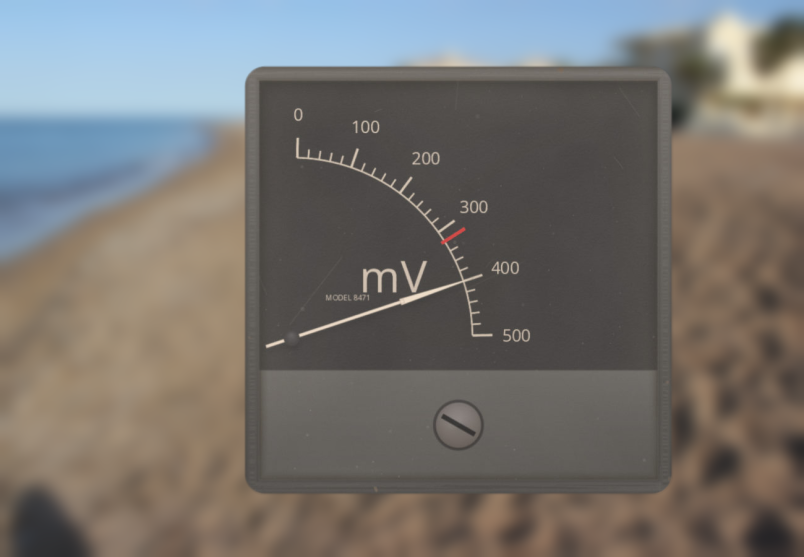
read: 400 mV
